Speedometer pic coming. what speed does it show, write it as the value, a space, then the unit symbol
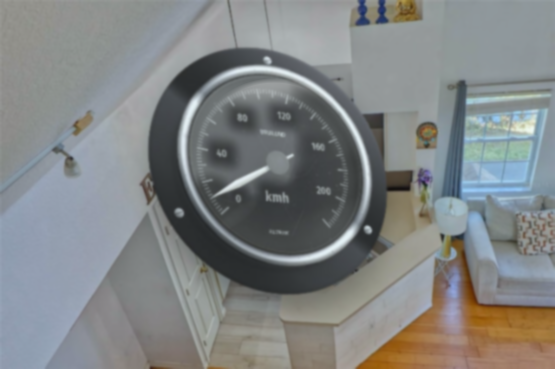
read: 10 km/h
